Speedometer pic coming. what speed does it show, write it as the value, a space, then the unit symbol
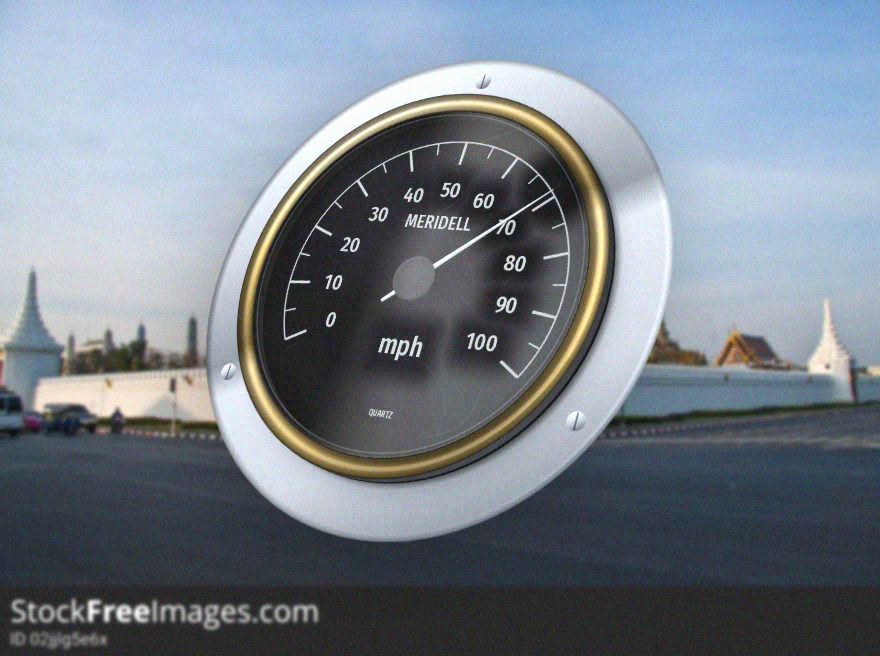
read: 70 mph
